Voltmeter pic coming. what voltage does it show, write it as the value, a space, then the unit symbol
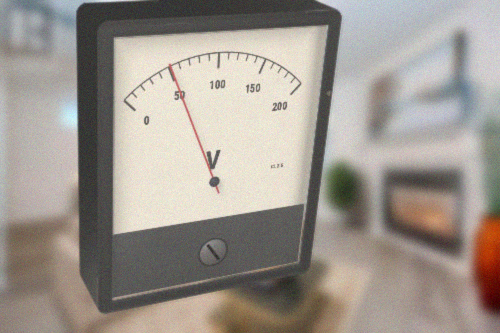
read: 50 V
